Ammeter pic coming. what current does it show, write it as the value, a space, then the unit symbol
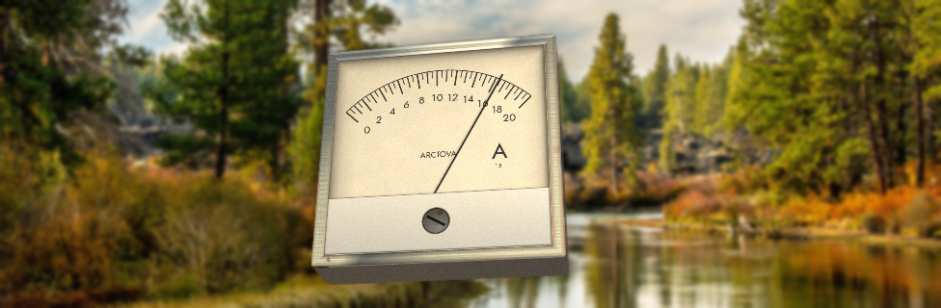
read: 16.5 A
